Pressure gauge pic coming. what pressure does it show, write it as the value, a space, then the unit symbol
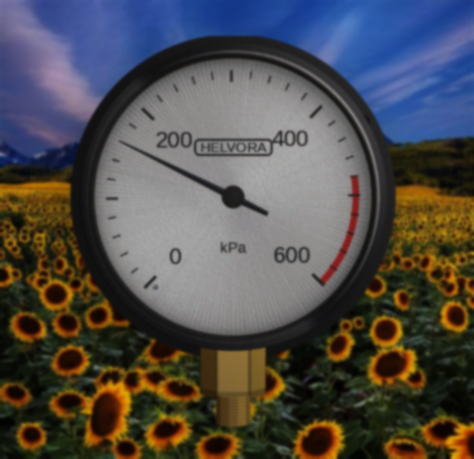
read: 160 kPa
